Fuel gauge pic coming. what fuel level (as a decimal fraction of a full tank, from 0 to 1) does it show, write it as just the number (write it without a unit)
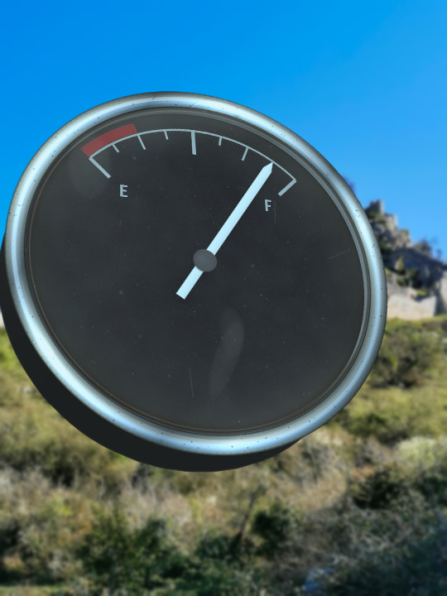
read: 0.875
